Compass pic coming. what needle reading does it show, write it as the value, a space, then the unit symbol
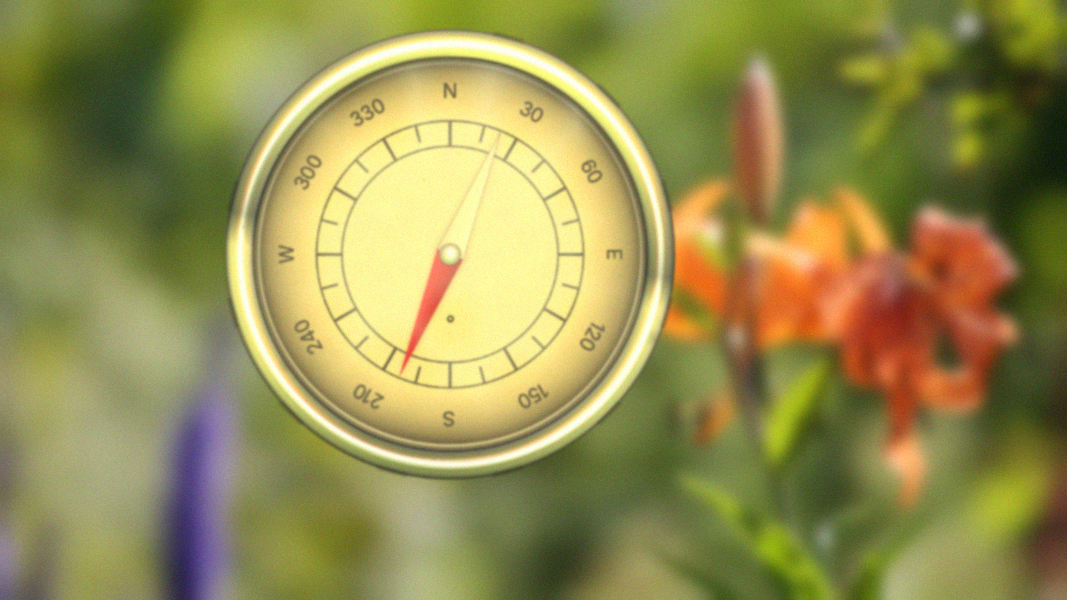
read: 202.5 °
